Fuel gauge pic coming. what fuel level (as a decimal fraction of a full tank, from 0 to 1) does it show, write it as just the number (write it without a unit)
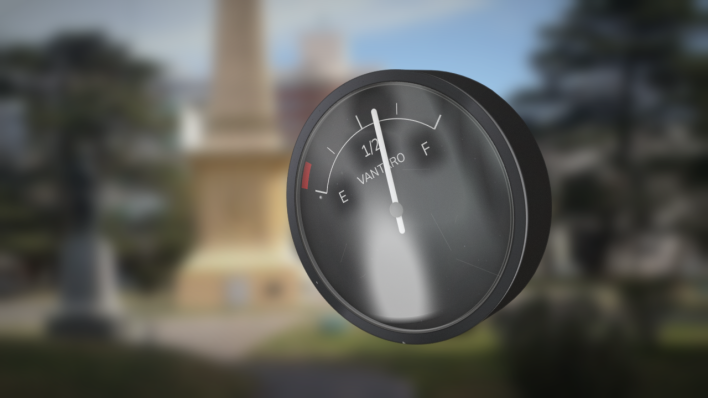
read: 0.625
